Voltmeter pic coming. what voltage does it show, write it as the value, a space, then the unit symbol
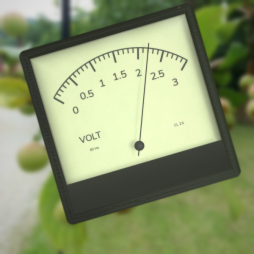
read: 2.2 V
